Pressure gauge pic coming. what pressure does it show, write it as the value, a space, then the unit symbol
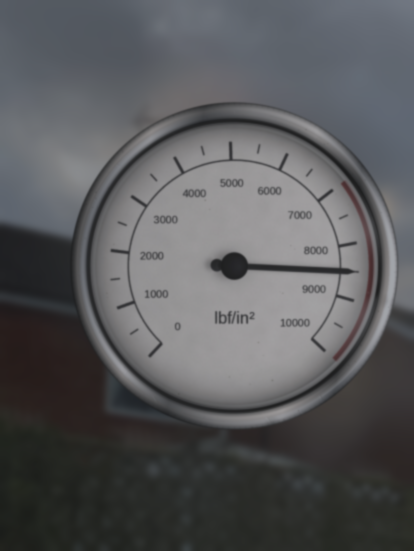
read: 8500 psi
